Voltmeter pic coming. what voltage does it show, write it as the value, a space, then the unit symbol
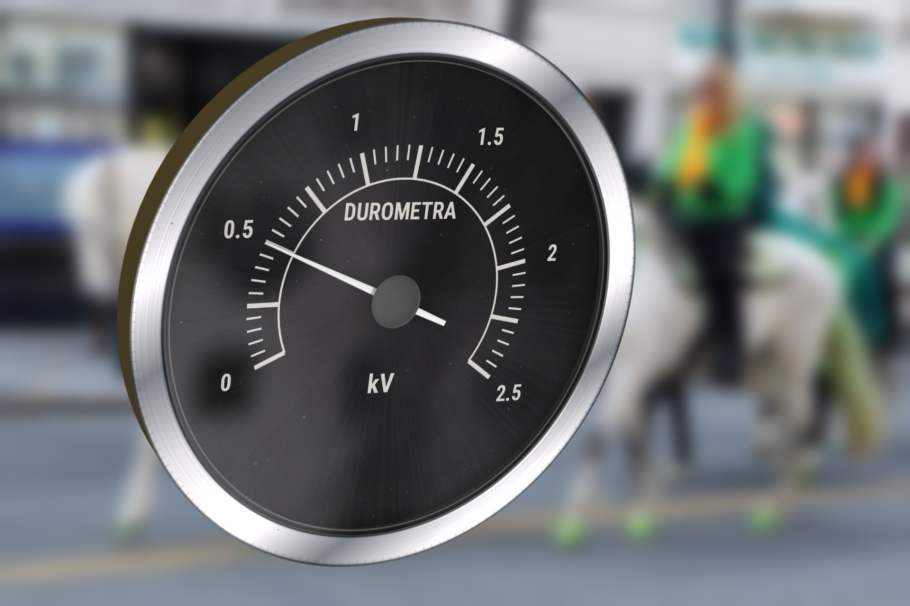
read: 0.5 kV
